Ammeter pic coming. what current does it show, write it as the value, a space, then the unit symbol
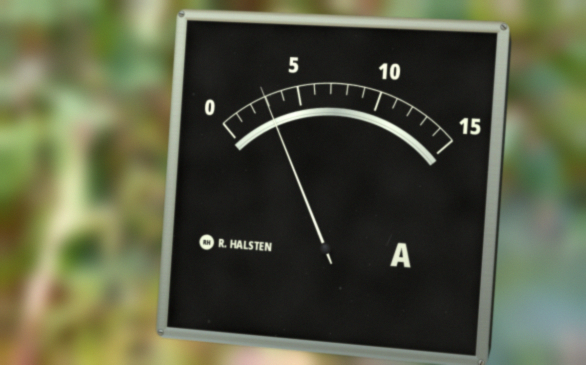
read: 3 A
